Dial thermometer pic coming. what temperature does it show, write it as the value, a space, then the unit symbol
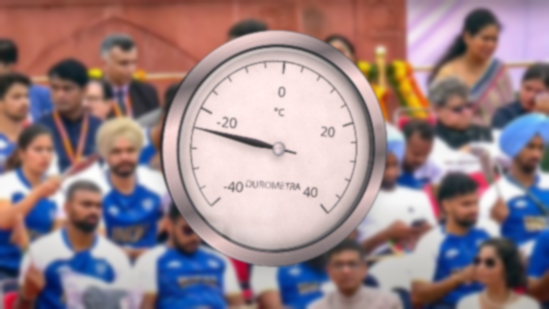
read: -24 °C
